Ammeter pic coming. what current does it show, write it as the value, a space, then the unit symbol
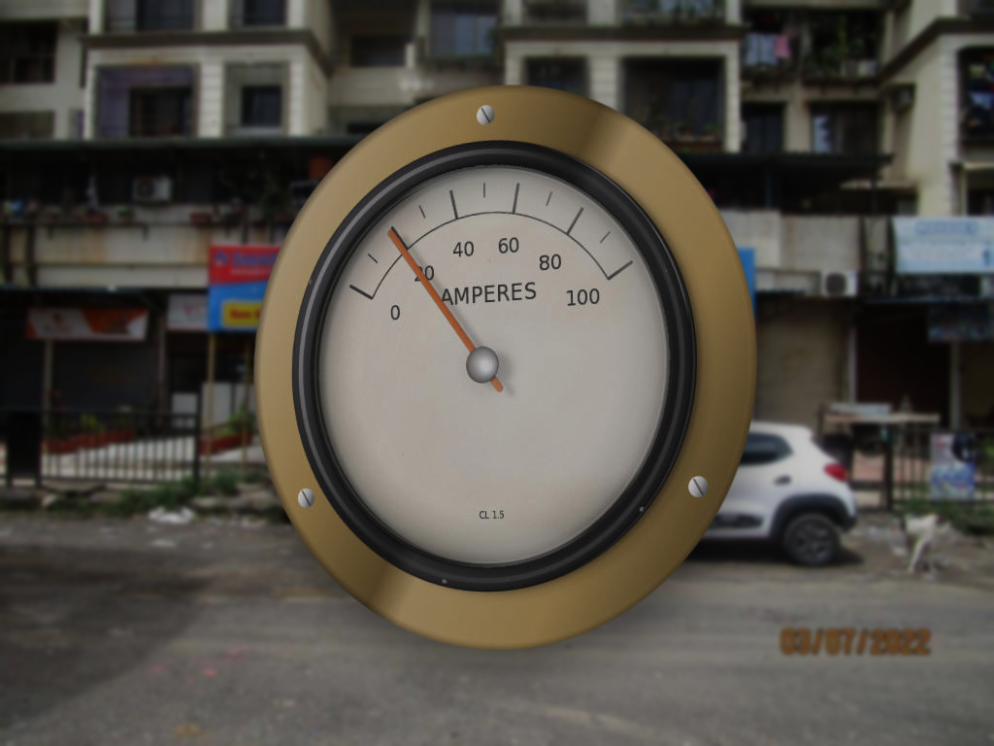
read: 20 A
